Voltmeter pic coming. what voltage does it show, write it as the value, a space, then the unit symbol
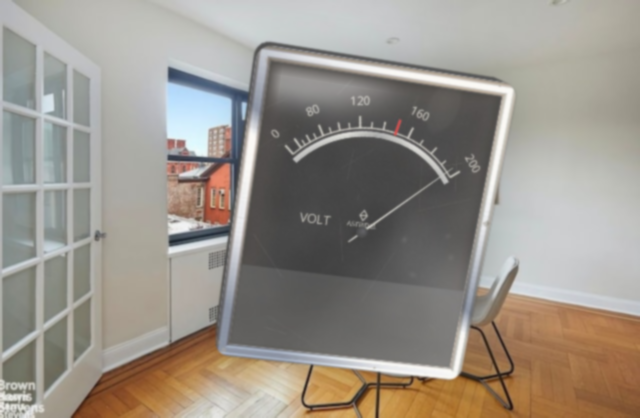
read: 195 V
